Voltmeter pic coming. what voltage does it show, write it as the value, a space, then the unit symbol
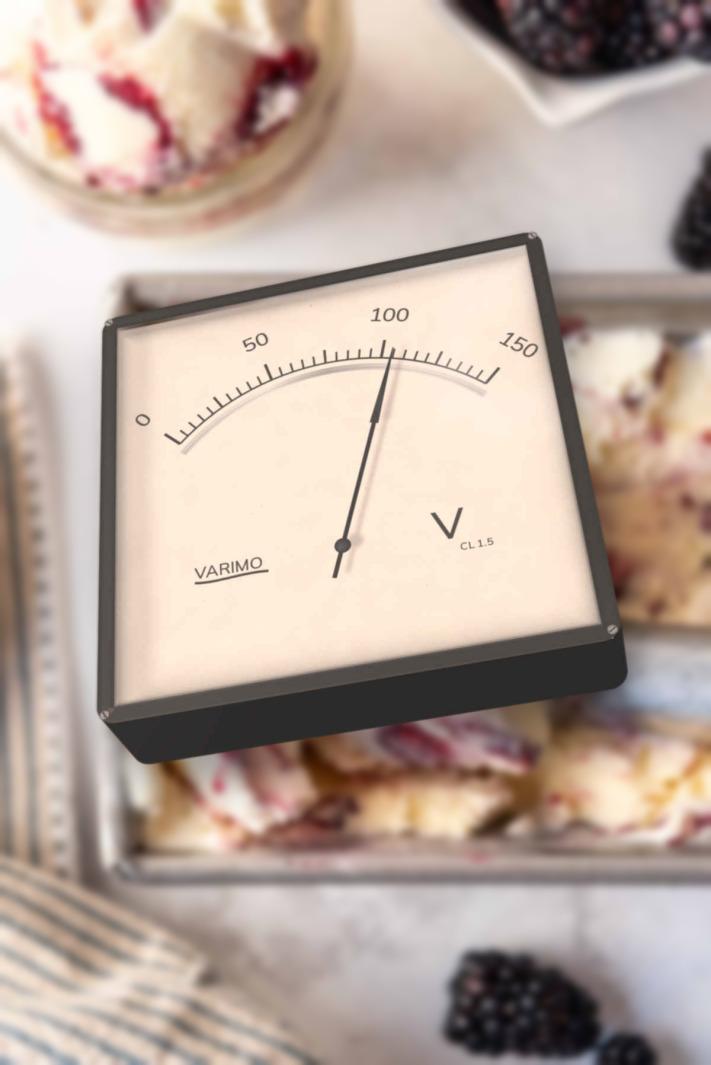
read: 105 V
